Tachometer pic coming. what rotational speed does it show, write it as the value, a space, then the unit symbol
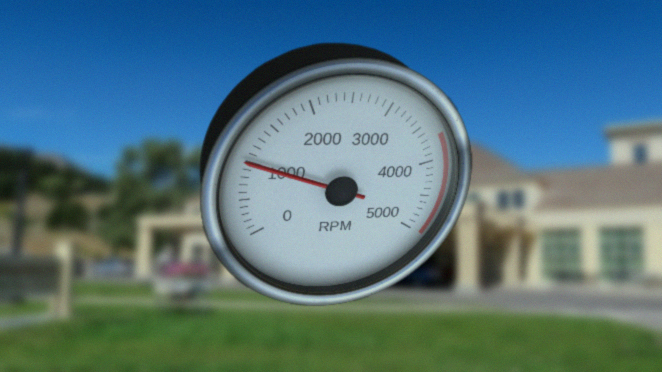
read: 1000 rpm
